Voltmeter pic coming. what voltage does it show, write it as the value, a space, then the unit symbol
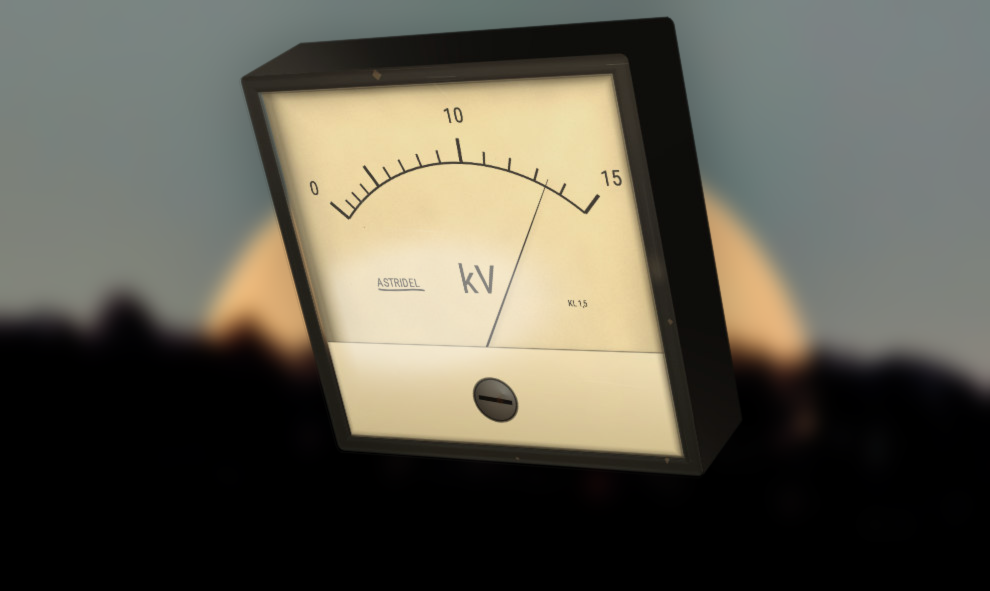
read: 13.5 kV
